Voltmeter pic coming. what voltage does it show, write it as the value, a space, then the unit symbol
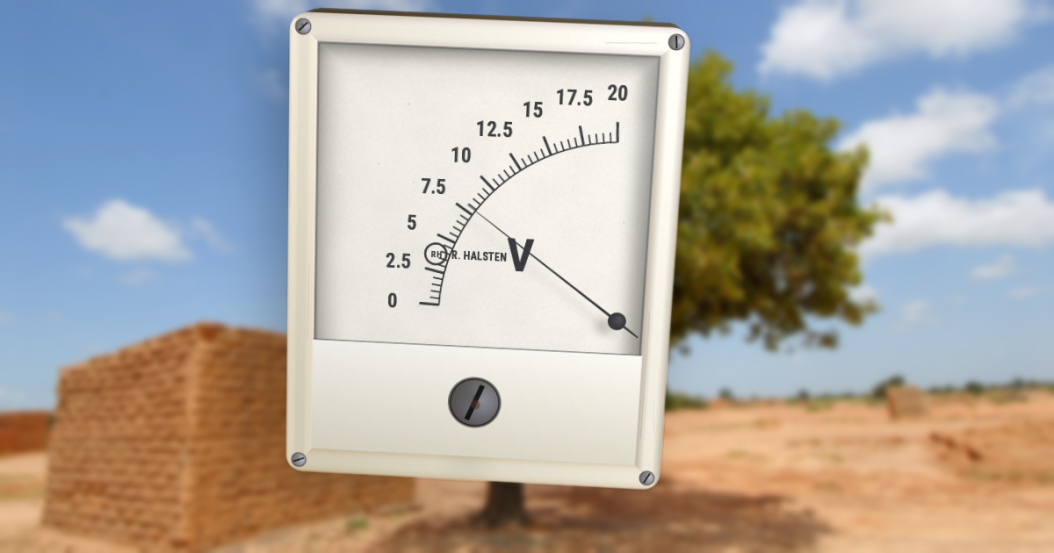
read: 8 V
